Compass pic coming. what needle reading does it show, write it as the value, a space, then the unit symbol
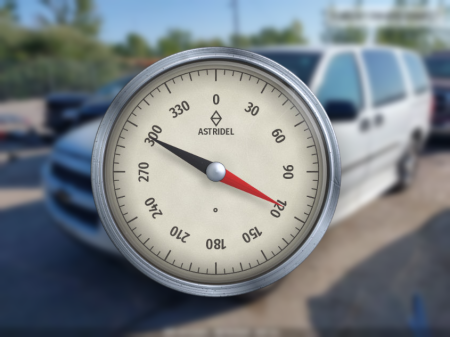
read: 117.5 °
